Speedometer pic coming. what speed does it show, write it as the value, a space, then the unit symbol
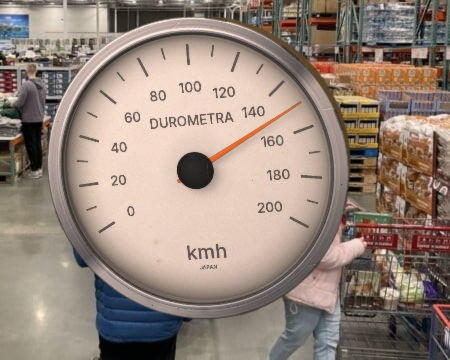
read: 150 km/h
